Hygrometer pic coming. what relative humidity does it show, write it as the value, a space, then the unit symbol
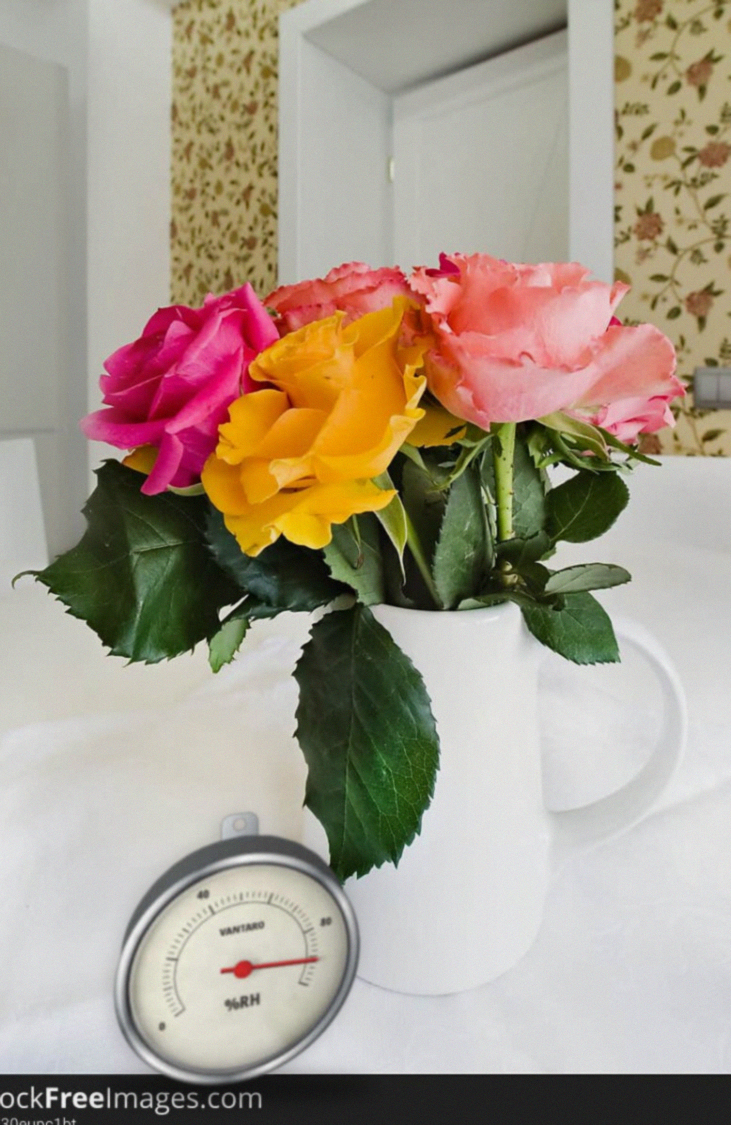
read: 90 %
